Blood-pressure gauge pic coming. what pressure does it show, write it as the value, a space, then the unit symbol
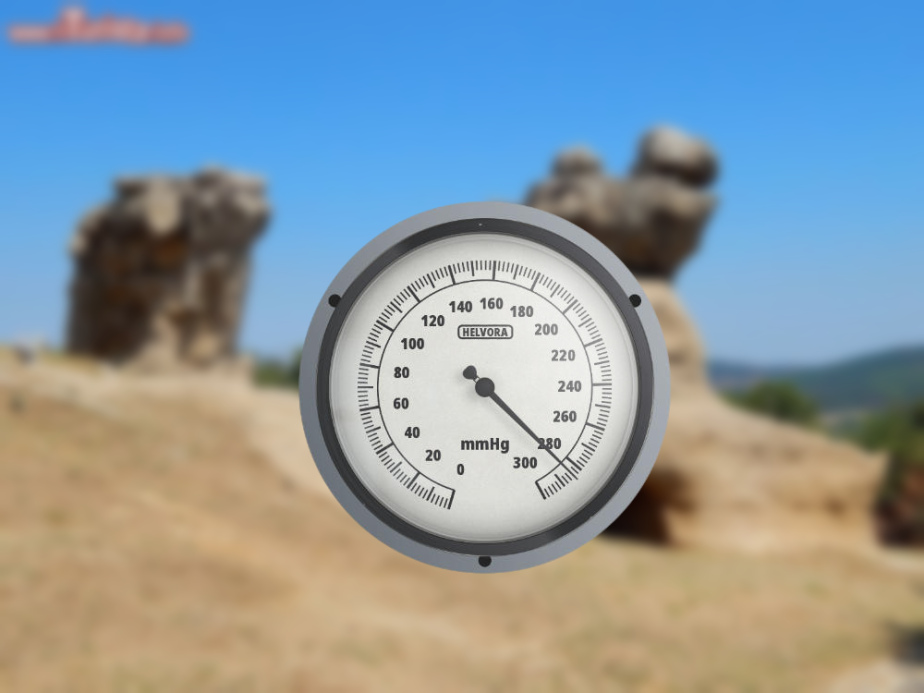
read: 284 mmHg
